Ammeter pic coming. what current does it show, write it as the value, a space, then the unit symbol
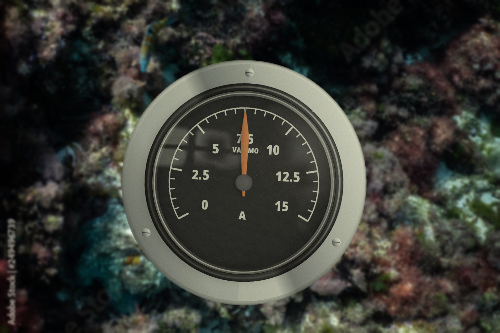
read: 7.5 A
